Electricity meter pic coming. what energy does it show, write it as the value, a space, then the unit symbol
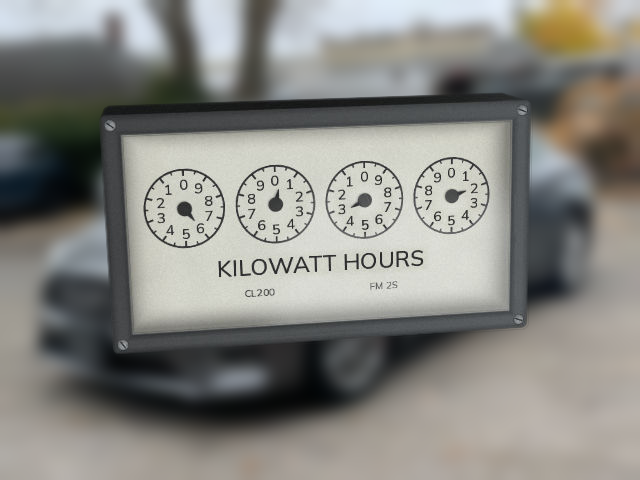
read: 6032 kWh
